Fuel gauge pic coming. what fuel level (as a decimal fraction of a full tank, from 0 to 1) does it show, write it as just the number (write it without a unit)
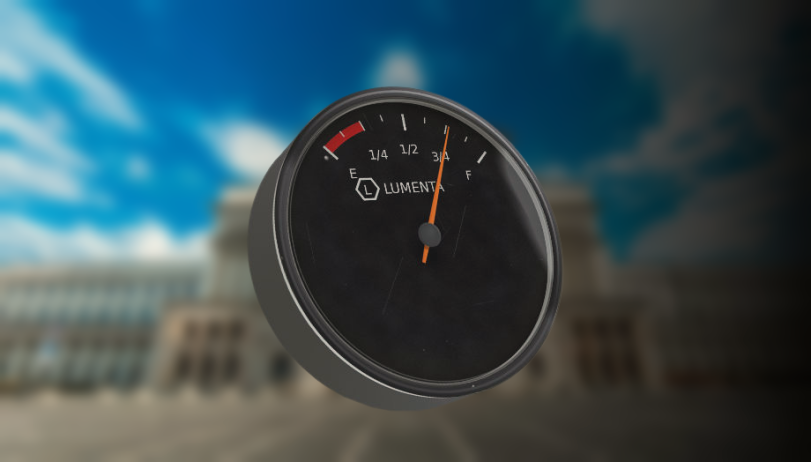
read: 0.75
